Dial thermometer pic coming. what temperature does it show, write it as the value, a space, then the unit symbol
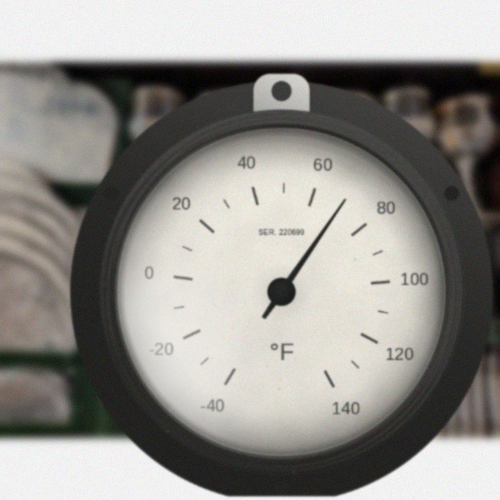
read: 70 °F
